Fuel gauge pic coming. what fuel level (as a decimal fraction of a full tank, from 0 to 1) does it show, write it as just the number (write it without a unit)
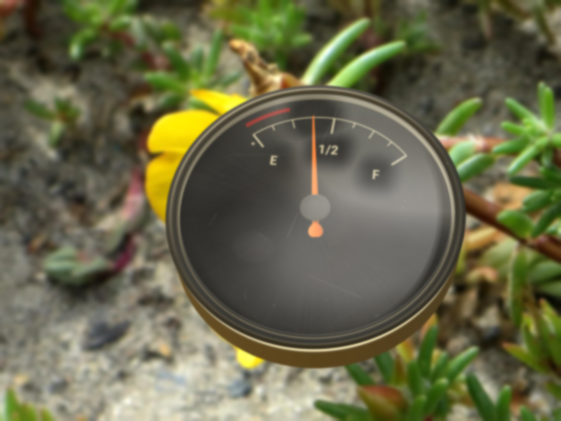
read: 0.375
